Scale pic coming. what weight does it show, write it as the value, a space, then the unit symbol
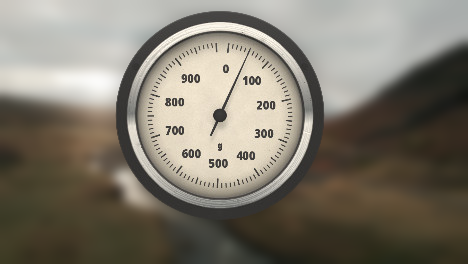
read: 50 g
